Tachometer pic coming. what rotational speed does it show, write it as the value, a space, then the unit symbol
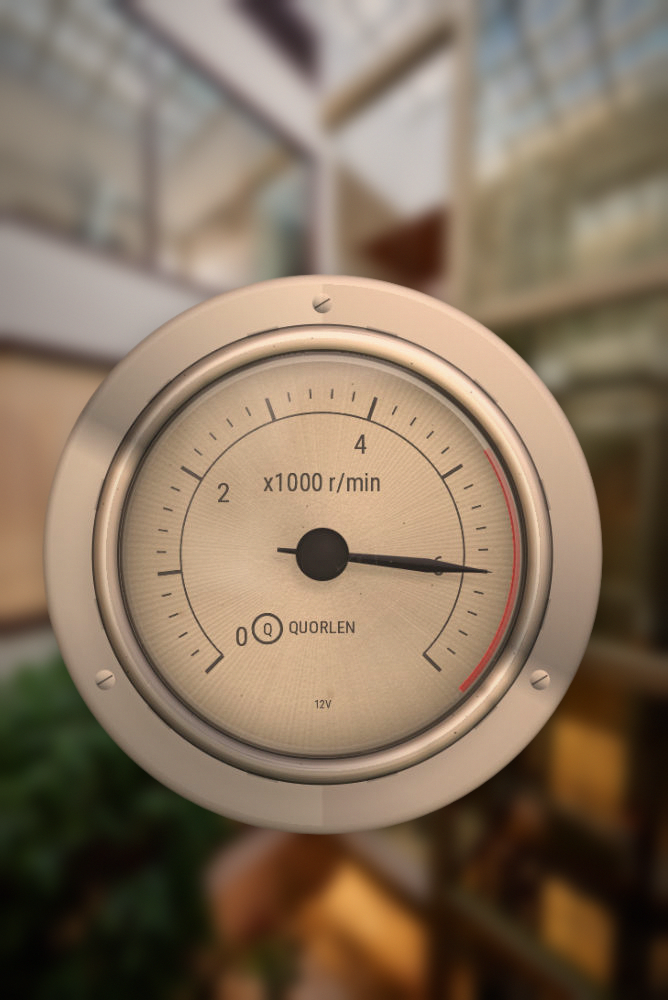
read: 6000 rpm
